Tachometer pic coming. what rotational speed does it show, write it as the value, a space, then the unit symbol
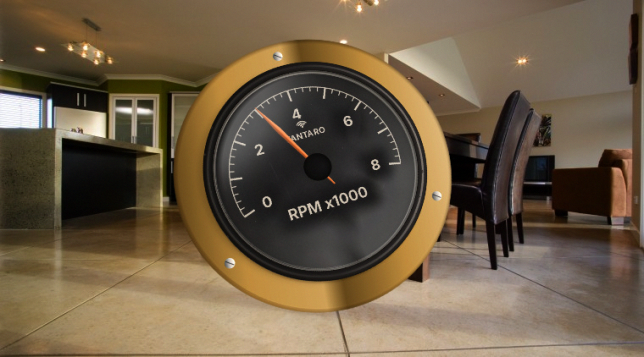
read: 3000 rpm
